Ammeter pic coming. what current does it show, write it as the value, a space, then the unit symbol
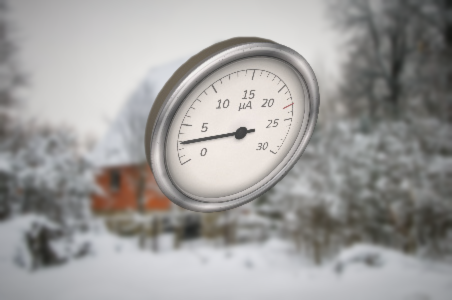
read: 3 µA
